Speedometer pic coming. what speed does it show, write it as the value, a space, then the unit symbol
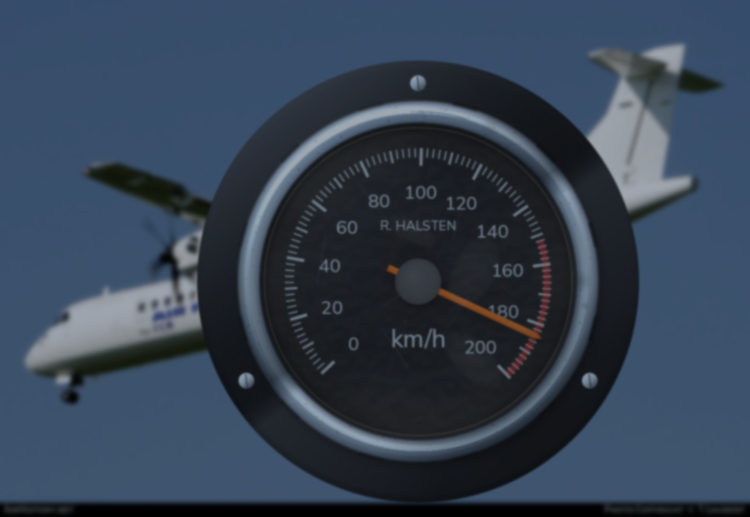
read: 184 km/h
